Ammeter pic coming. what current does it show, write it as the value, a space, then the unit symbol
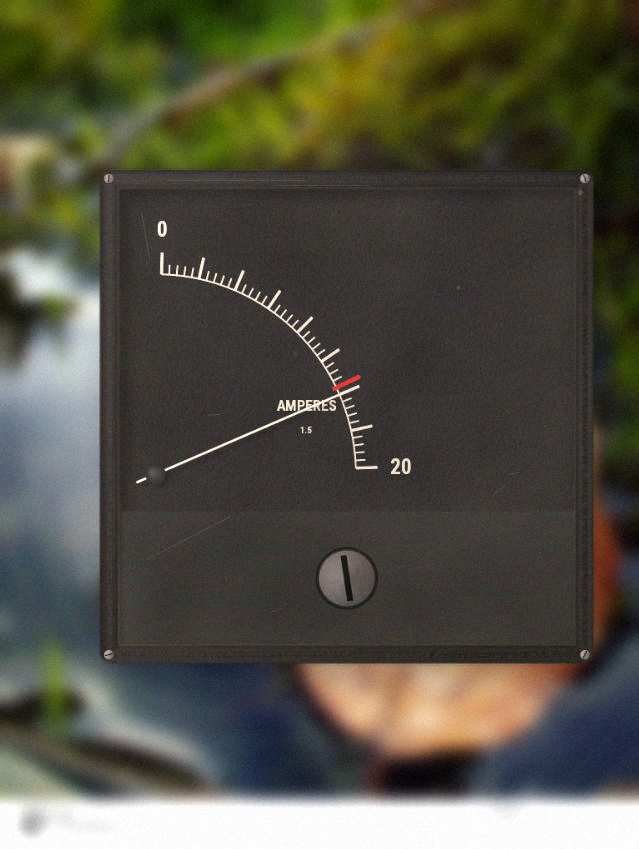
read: 15 A
